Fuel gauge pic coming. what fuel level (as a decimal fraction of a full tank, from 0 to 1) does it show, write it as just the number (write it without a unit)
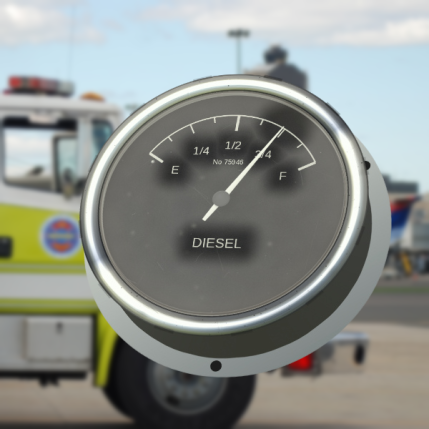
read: 0.75
